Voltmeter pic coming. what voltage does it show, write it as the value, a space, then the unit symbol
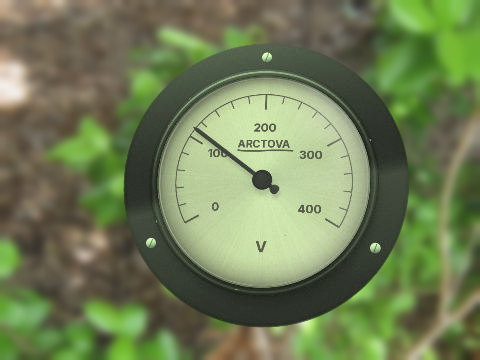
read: 110 V
